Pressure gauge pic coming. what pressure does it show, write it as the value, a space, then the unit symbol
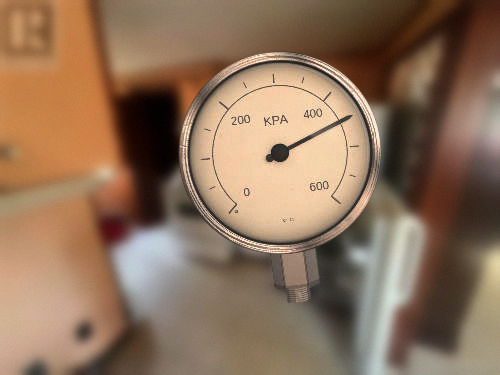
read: 450 kPa
